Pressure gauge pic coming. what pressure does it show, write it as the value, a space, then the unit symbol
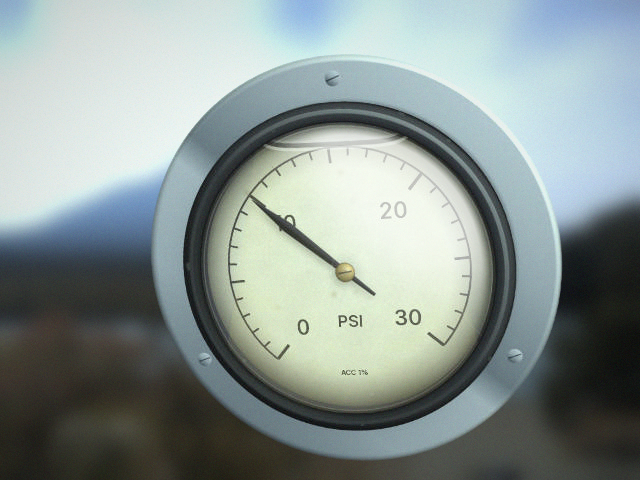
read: 10 psi
